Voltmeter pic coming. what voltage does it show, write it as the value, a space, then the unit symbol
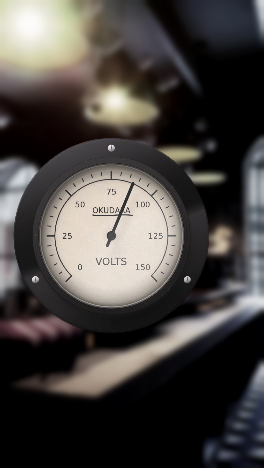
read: 87.5 V
